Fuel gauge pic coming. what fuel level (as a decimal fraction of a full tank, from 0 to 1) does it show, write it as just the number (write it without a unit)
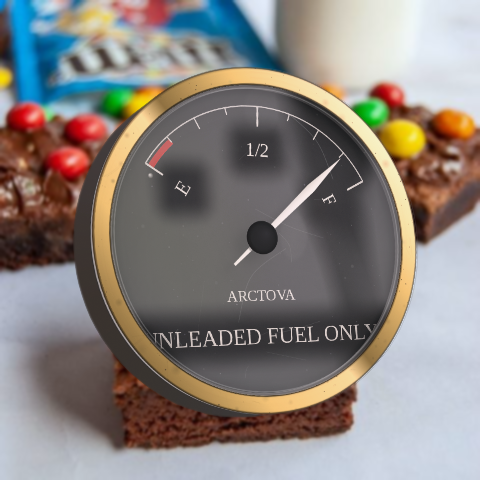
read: 0.875
